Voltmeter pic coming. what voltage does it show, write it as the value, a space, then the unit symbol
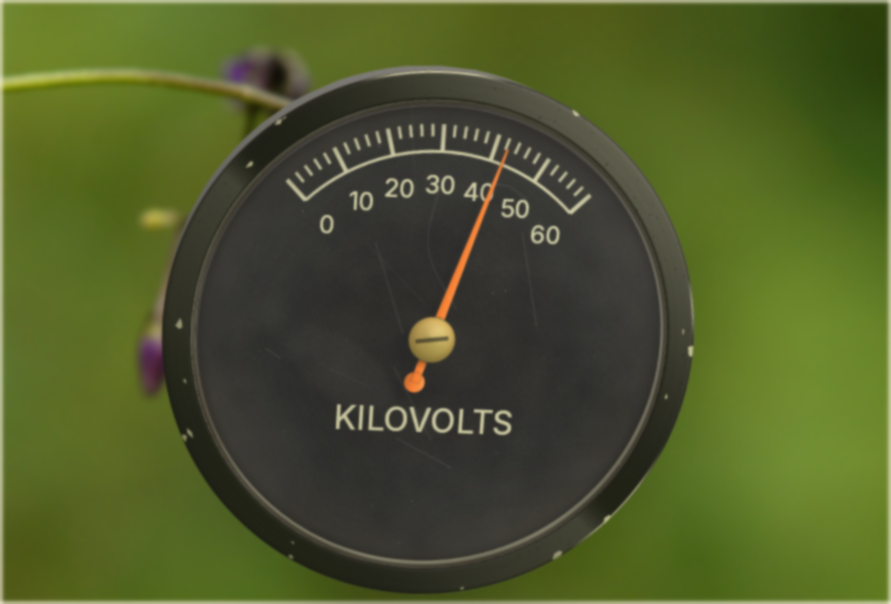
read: 42 kV
